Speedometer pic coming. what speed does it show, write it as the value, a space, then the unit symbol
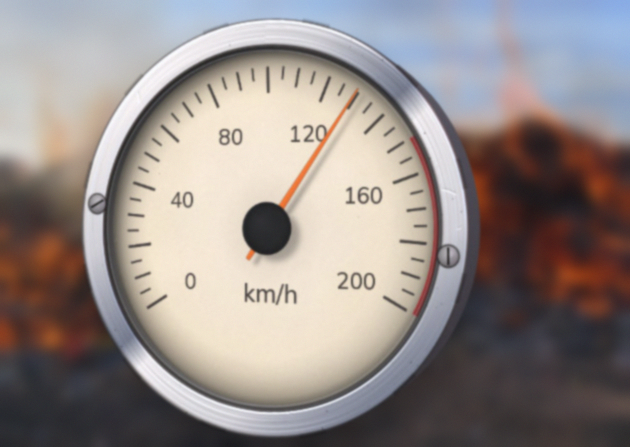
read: 130 km/h
